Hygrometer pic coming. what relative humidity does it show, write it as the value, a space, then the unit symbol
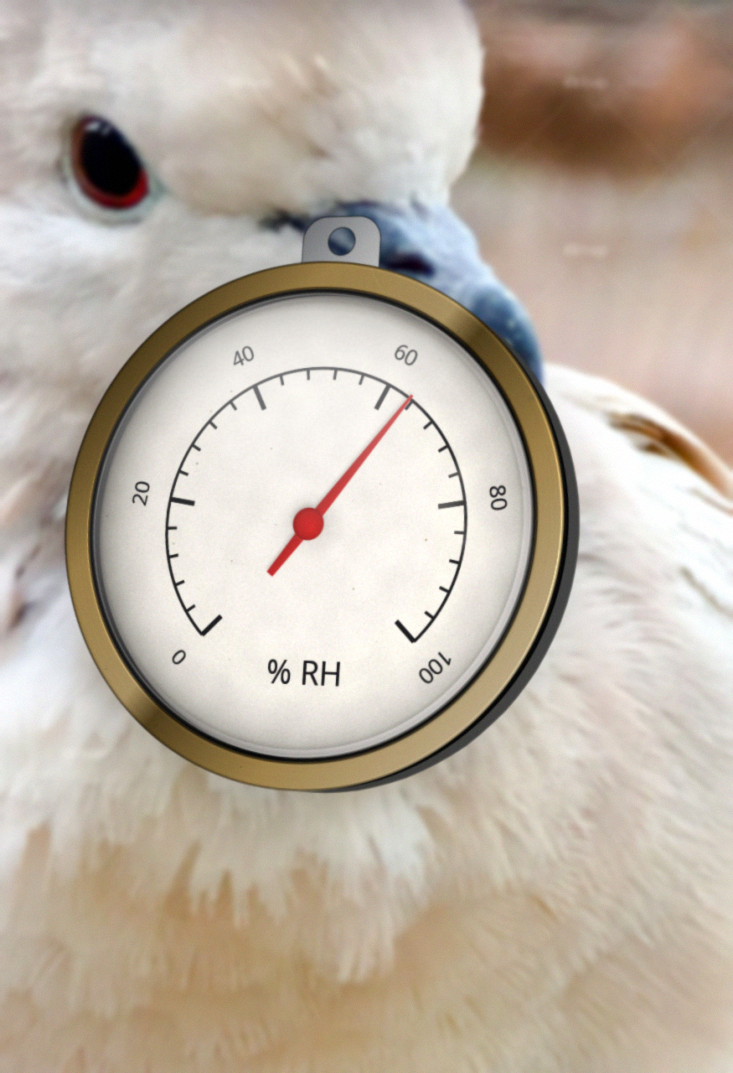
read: 64 %
